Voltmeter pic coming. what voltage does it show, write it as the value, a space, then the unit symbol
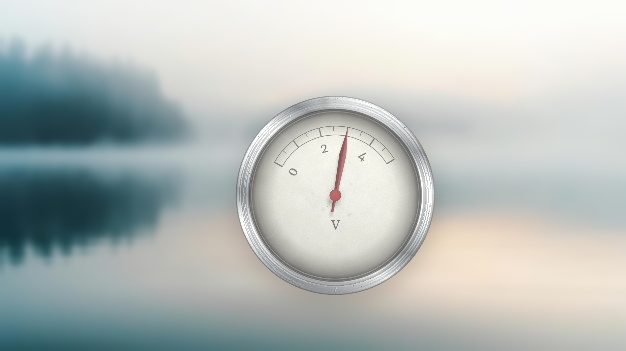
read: 3 V
